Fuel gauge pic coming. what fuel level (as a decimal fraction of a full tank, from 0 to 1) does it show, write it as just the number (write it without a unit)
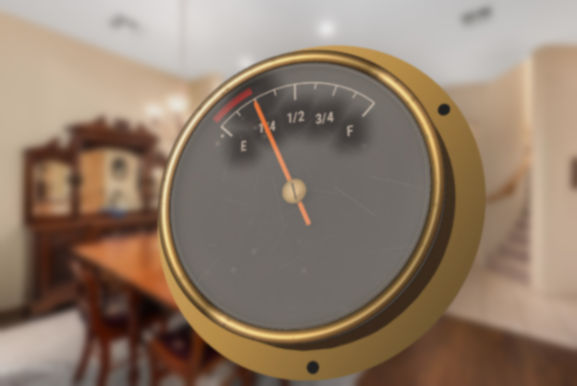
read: 0.25
